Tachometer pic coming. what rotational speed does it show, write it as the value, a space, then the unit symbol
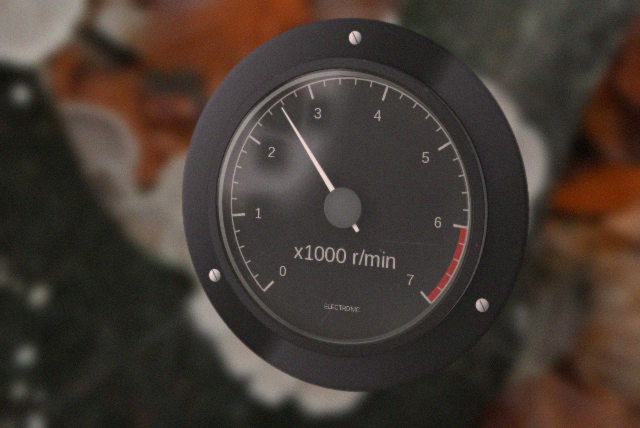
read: 2600 rpm
